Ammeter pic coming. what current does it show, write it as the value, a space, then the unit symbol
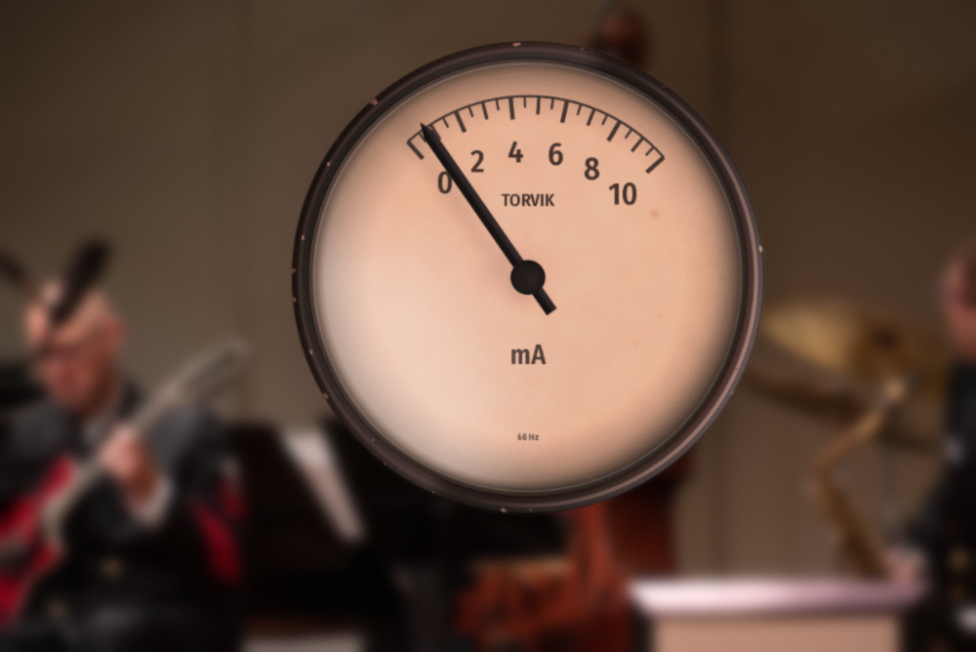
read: 0.75 mA
